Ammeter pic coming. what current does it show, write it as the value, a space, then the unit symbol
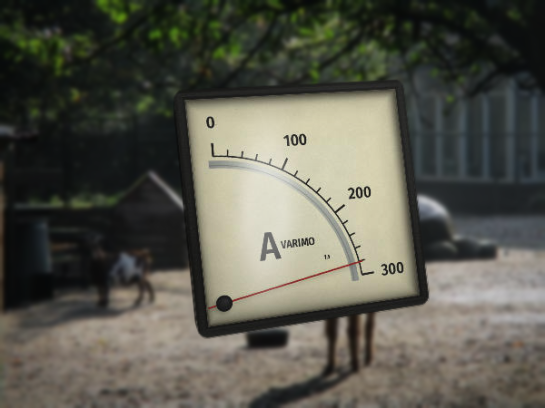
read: 280 A
